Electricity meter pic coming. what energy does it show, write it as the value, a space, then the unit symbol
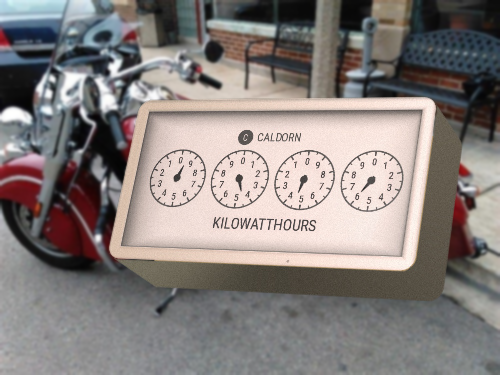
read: 9446 kWh
